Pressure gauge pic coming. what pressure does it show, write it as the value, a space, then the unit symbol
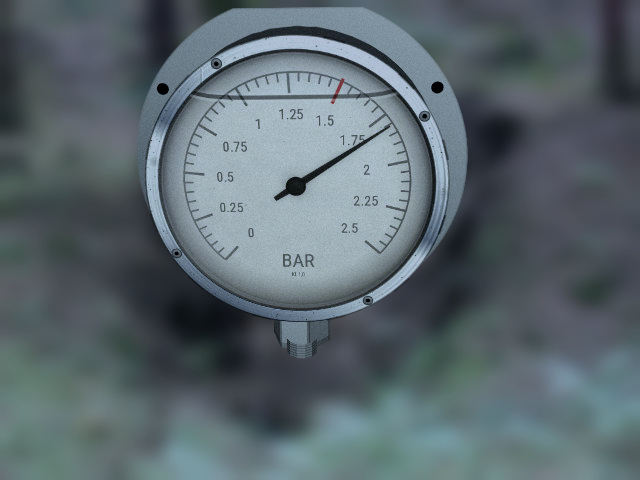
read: 1.8 bar
